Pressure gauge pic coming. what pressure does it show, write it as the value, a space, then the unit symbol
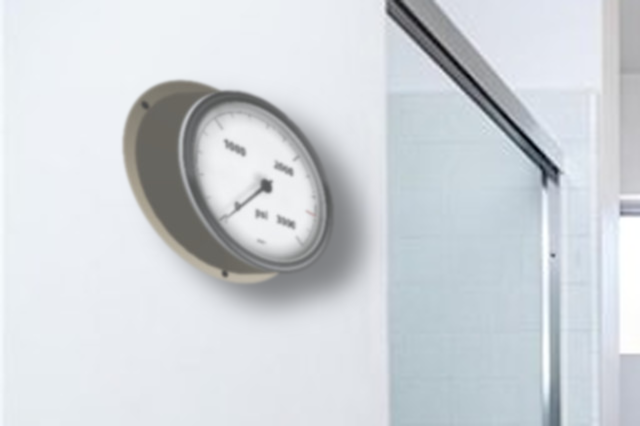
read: 0 psi
